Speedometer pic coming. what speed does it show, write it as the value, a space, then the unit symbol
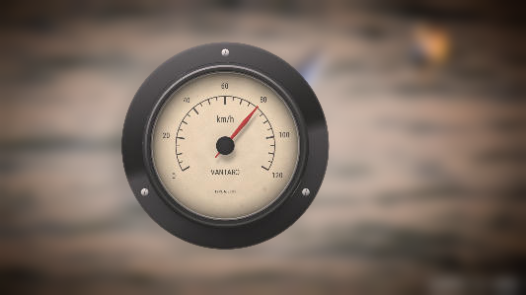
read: 80 km/h
